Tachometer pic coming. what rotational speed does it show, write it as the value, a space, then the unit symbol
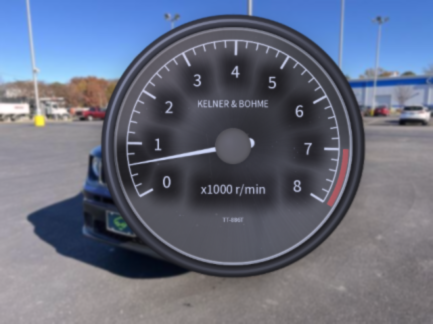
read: 600 rpm
